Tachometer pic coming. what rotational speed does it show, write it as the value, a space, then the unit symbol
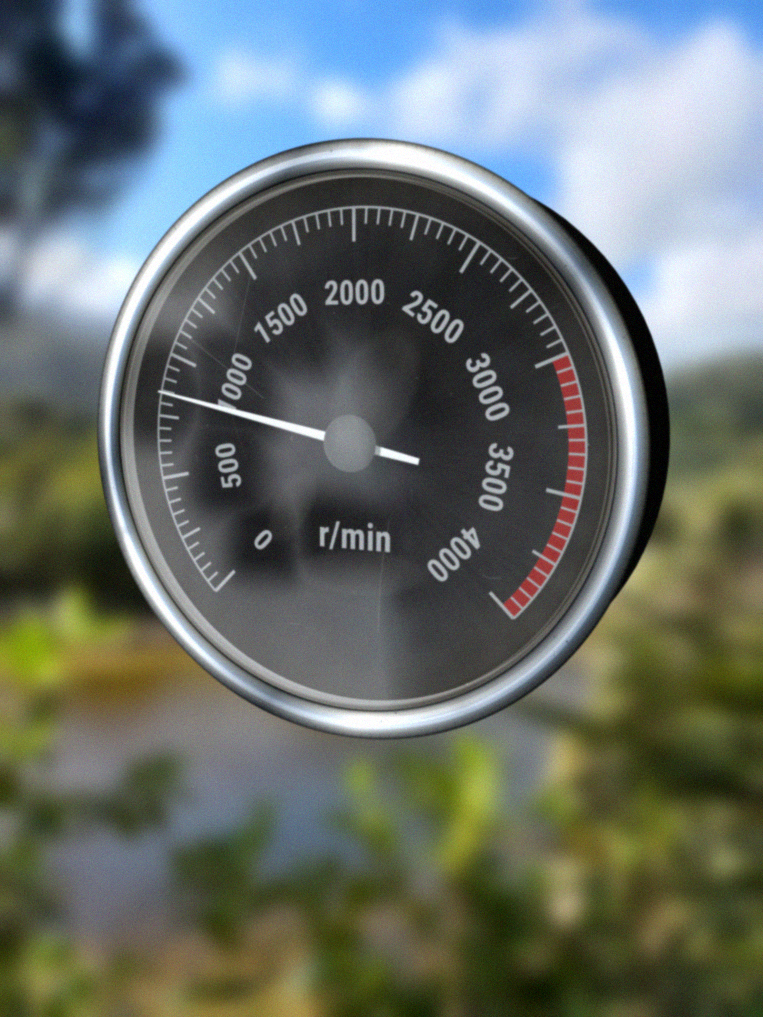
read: 850 rpm
